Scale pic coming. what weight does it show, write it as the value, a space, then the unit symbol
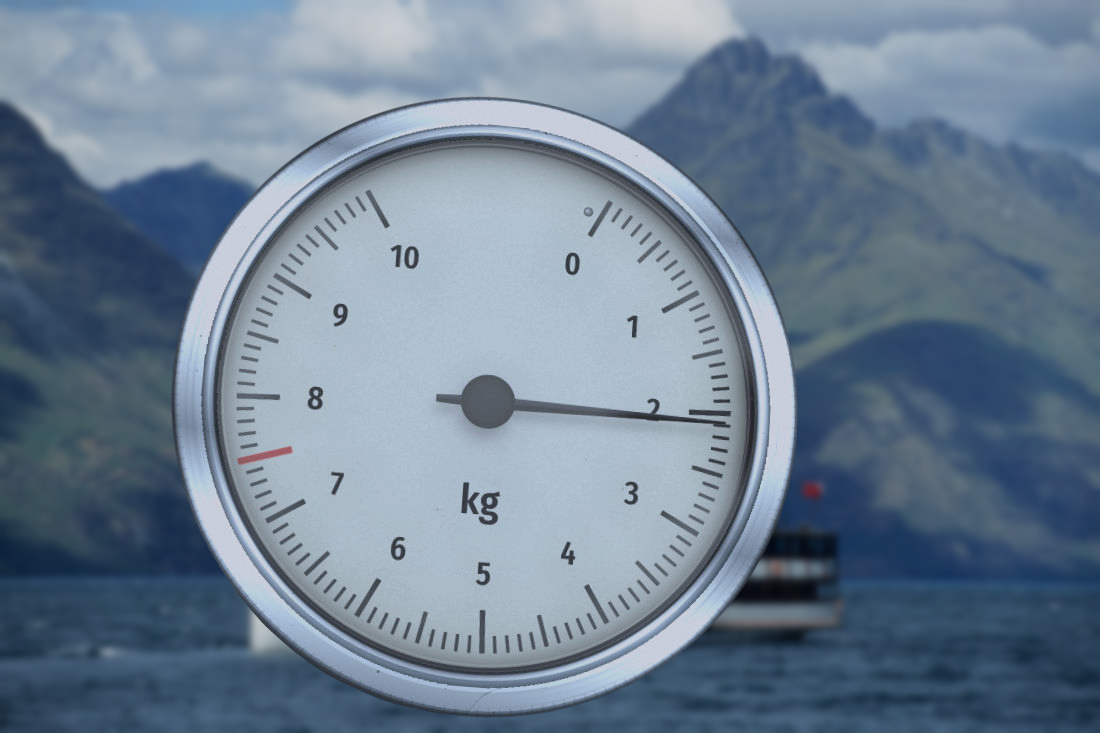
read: 2.1 kg
